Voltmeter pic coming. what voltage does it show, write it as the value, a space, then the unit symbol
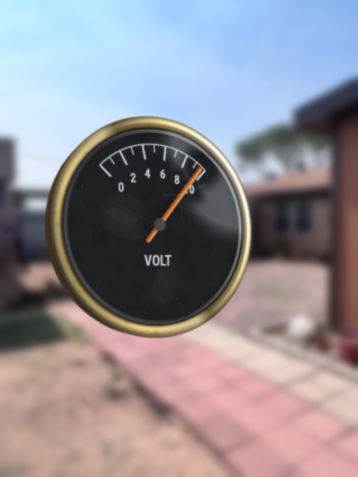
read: 9.5 V
